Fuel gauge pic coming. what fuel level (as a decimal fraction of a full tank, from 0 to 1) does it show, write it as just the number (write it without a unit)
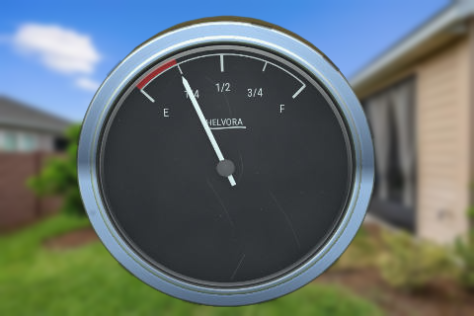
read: 0.25
